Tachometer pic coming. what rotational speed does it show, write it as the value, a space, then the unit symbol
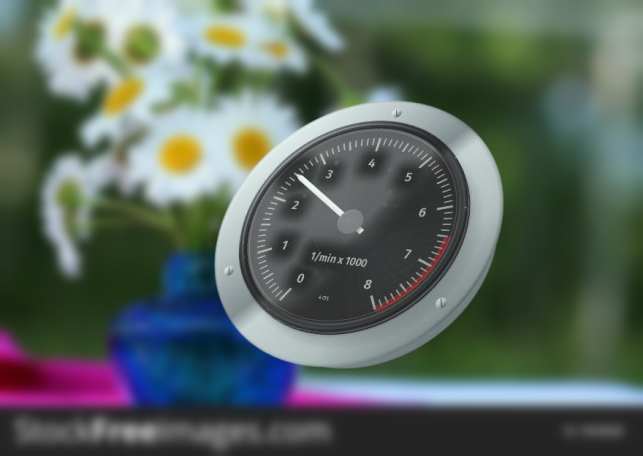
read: 2500 rpm
